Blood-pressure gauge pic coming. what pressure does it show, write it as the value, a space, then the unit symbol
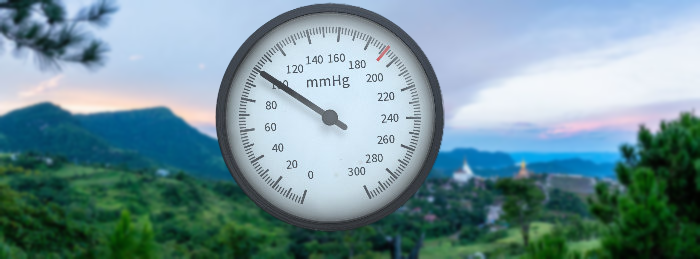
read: 100 mmHg
